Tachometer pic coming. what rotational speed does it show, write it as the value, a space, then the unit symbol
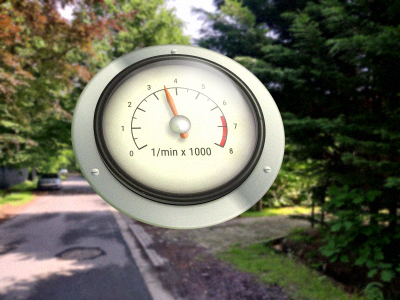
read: 3500 rpm
